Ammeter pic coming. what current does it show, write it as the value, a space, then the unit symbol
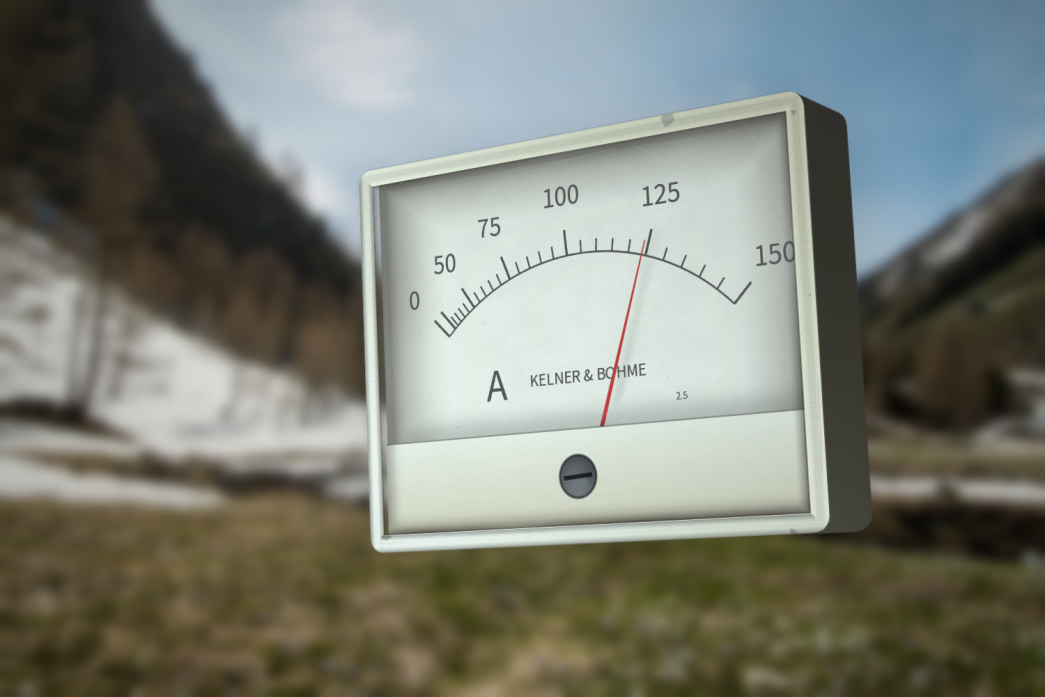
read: 125 A
